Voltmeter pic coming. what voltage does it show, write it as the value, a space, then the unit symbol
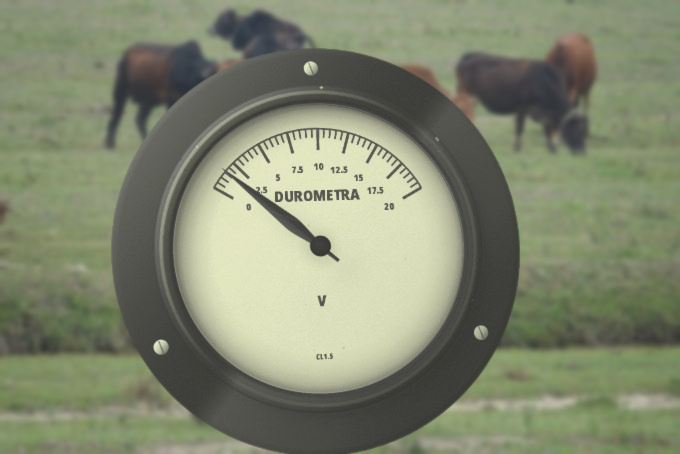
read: 1.5 V
